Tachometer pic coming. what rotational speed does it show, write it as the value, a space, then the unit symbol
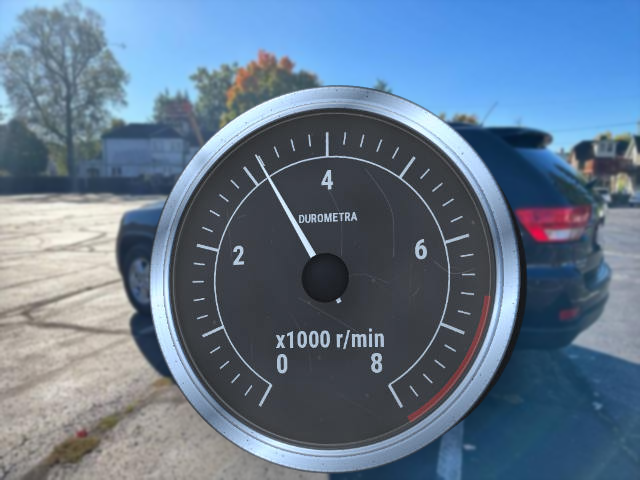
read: 3200 rpm
